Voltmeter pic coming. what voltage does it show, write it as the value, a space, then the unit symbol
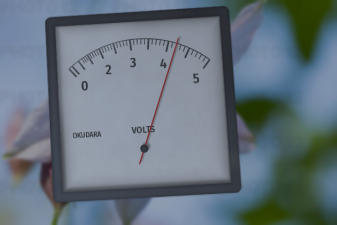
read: 4.2 V
